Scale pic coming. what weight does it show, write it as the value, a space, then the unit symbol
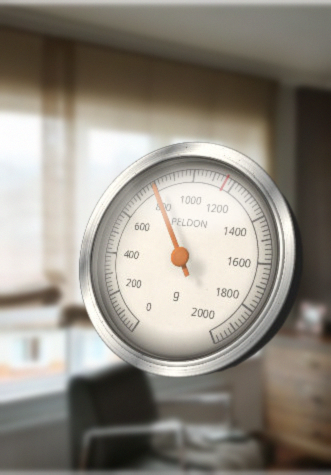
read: 800 g
